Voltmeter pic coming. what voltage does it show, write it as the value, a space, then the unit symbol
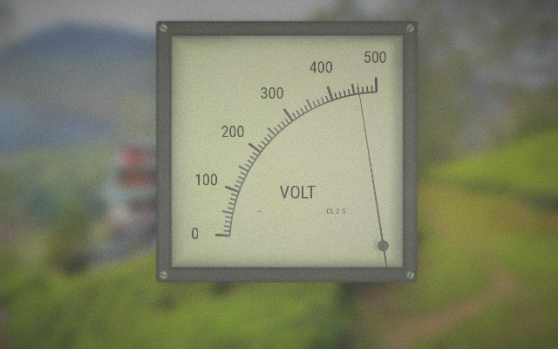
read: 460 V
